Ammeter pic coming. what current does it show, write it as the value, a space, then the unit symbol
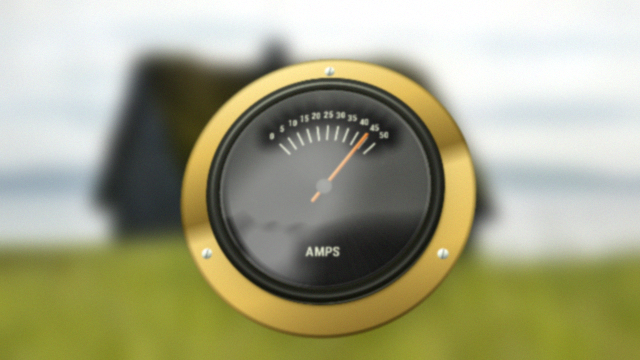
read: 45 A
